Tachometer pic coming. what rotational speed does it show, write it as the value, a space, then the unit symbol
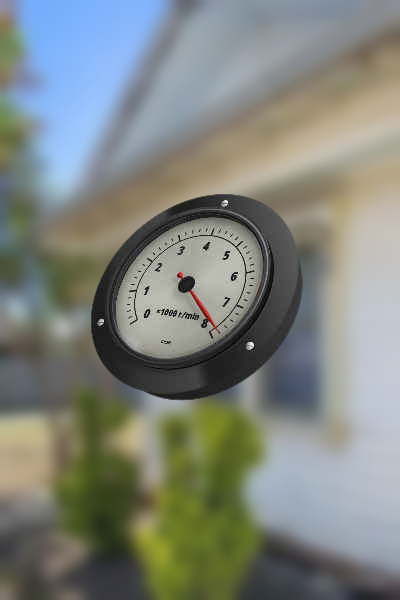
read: 7800 rpm
